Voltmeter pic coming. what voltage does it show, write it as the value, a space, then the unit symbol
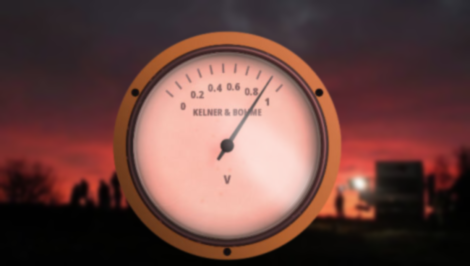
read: 0.9 V
